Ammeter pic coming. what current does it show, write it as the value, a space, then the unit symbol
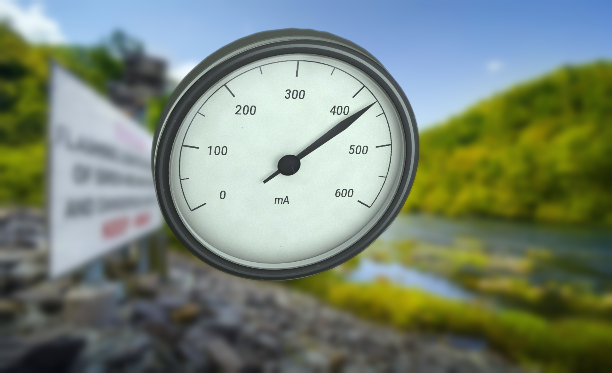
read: 425 mA
